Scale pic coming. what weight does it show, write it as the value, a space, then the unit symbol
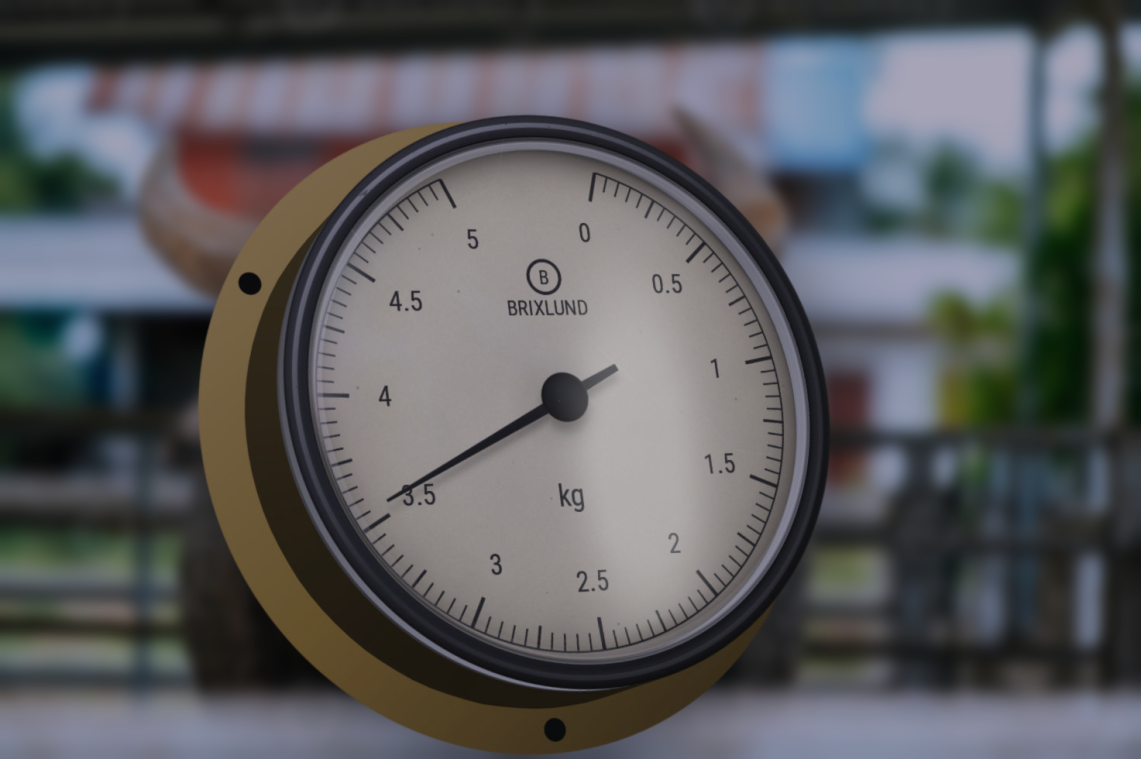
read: 3.55 kg
